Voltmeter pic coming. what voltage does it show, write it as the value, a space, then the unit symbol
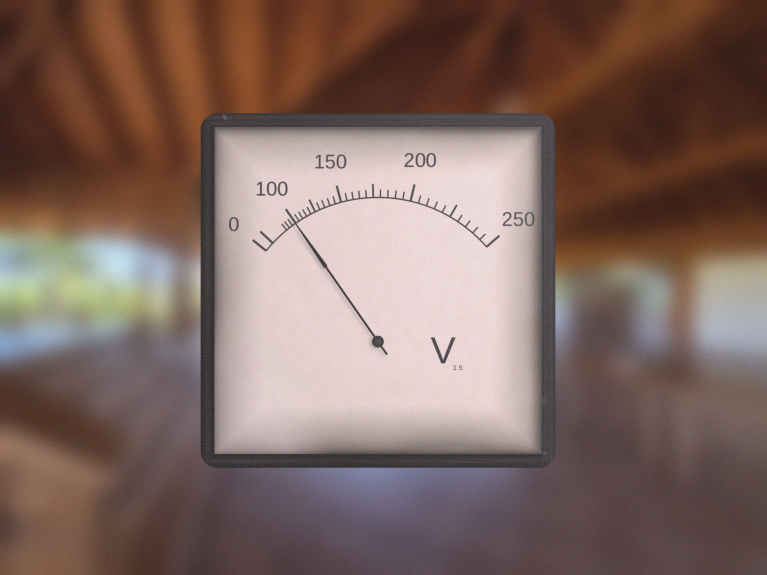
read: 100 V
